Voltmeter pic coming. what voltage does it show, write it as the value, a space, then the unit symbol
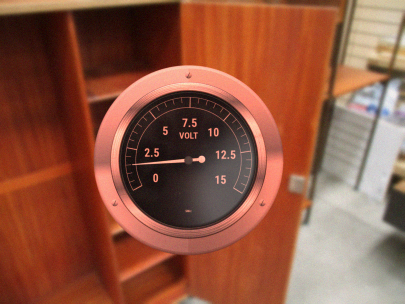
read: 1.5 V
